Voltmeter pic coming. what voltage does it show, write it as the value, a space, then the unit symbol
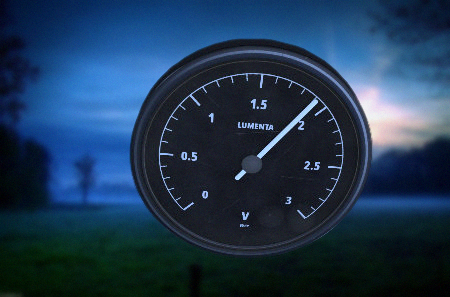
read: 1.9 V
